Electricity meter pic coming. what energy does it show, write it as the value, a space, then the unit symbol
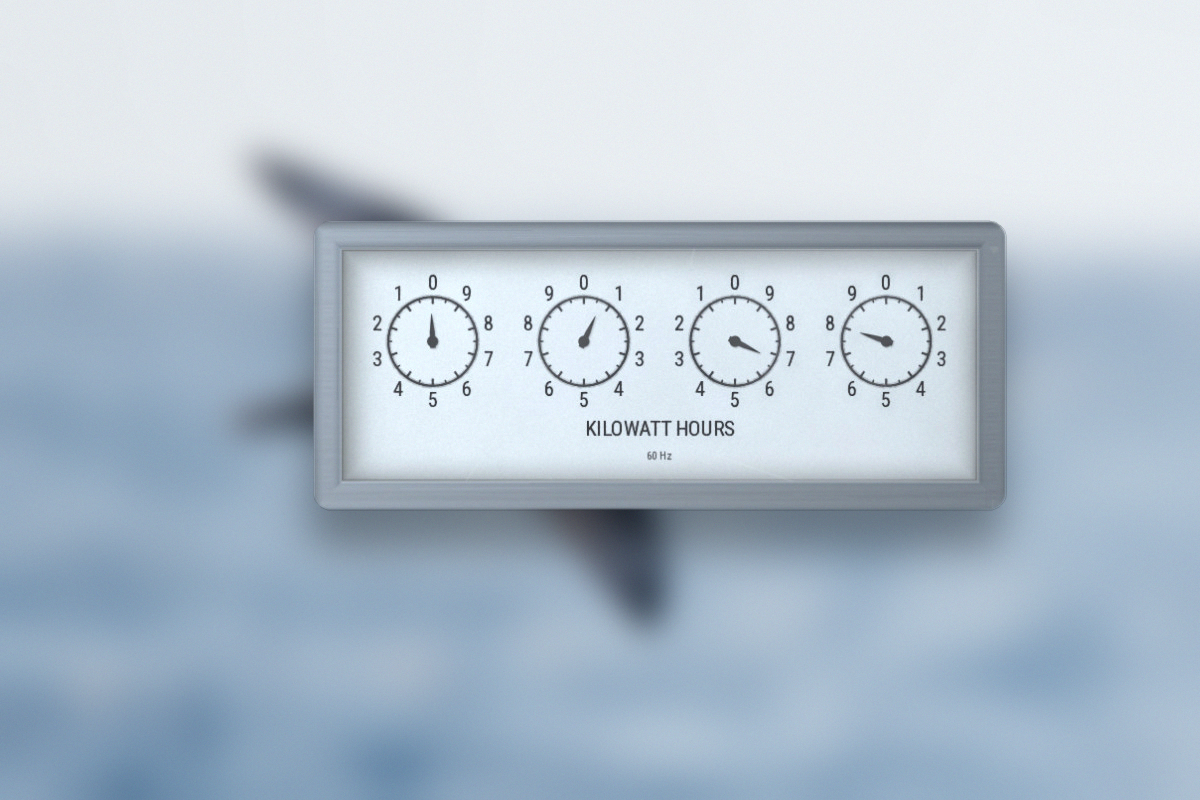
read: 68 kWh
